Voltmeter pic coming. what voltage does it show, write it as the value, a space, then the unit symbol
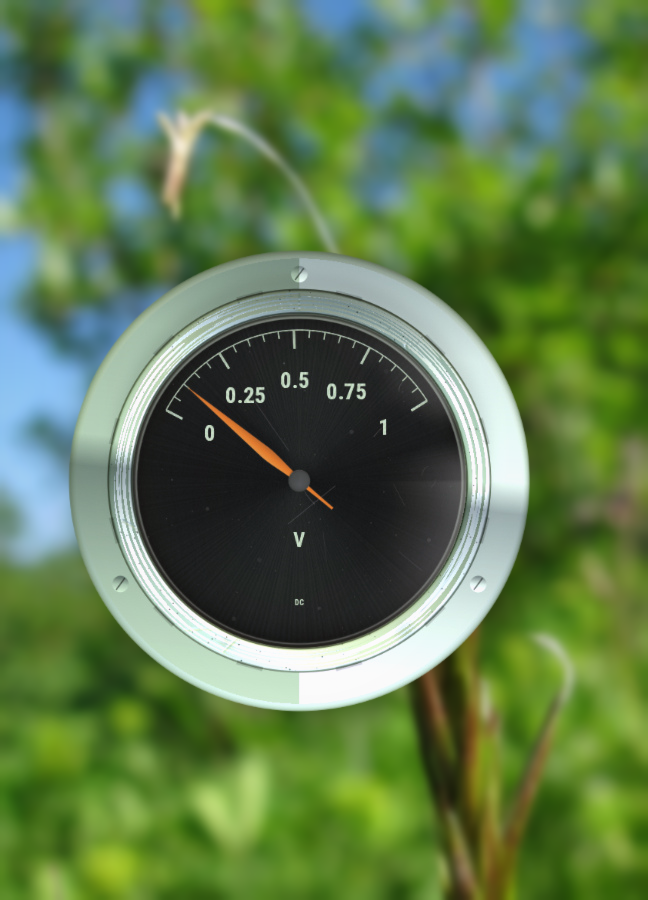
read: 0.1 V
